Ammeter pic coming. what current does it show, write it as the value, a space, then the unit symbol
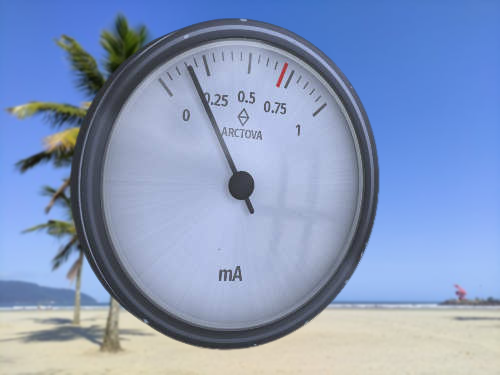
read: 0.15 mA
